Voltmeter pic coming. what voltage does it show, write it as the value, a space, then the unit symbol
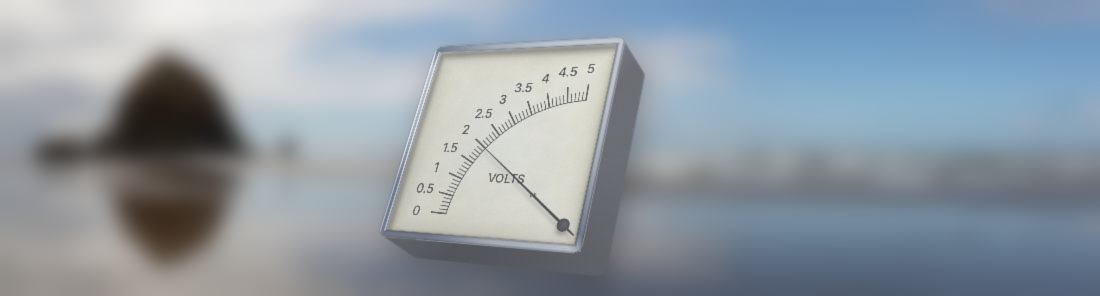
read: 2 V
